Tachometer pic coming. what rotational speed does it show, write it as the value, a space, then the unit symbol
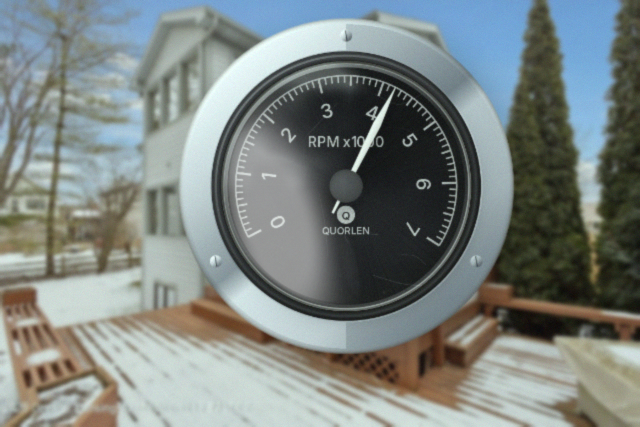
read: 4200 rpm
